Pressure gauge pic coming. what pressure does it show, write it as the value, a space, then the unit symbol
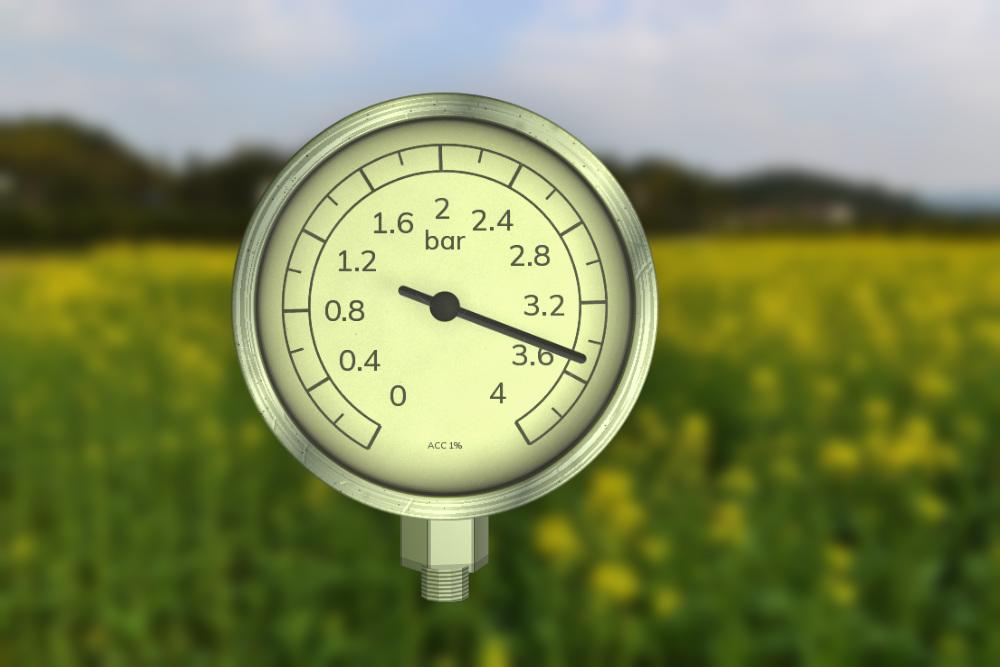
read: 3.5 bar
